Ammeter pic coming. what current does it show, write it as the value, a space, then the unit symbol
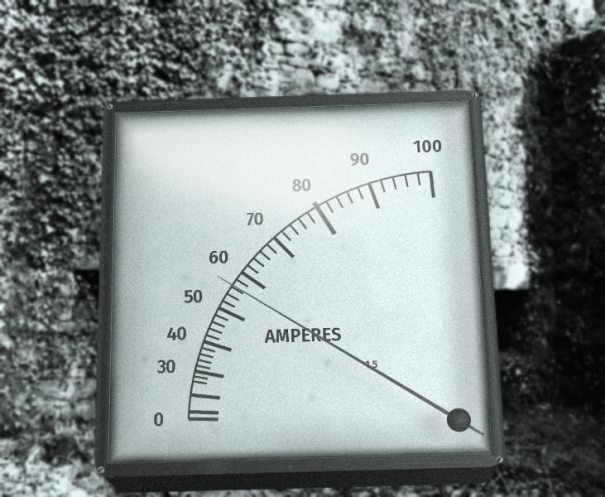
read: 56 A
